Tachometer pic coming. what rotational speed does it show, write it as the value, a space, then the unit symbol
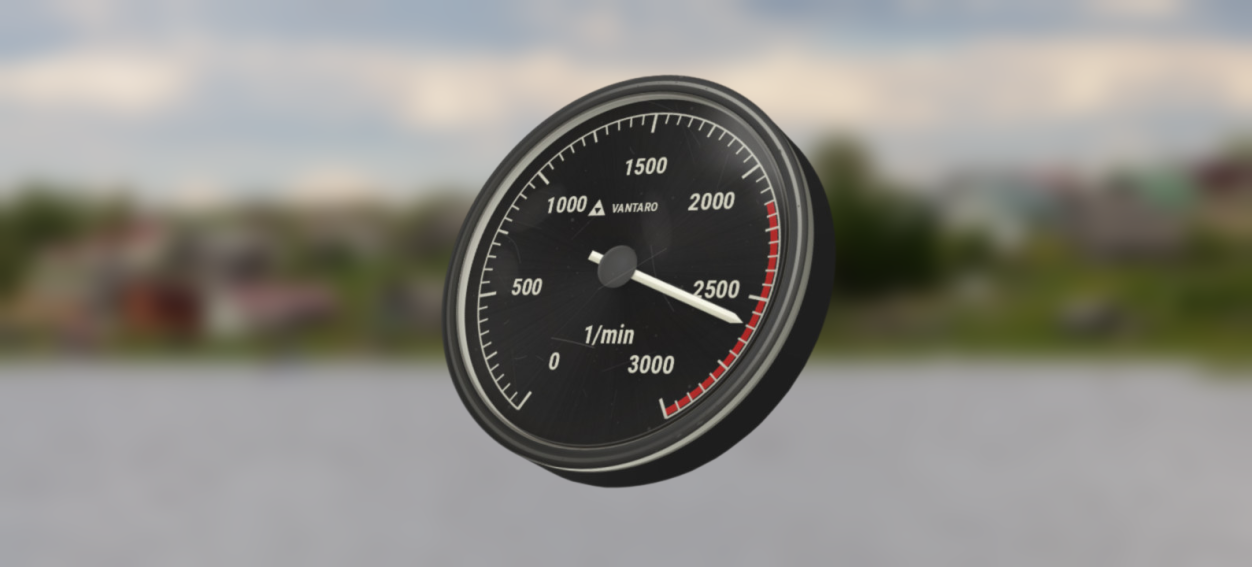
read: 2600 rpm
